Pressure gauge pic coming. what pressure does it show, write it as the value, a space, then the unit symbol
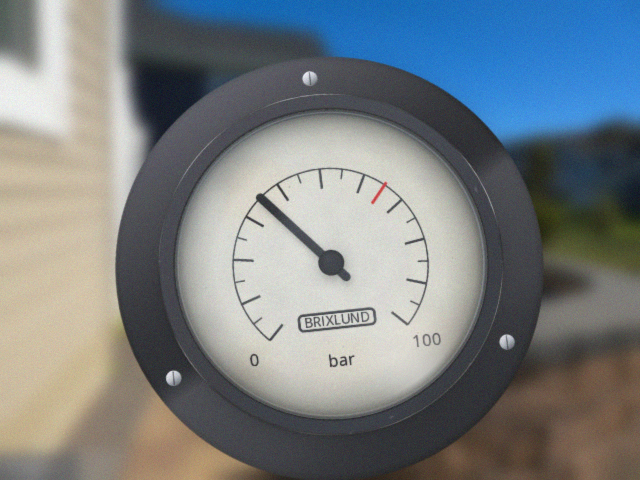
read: 35 bar
